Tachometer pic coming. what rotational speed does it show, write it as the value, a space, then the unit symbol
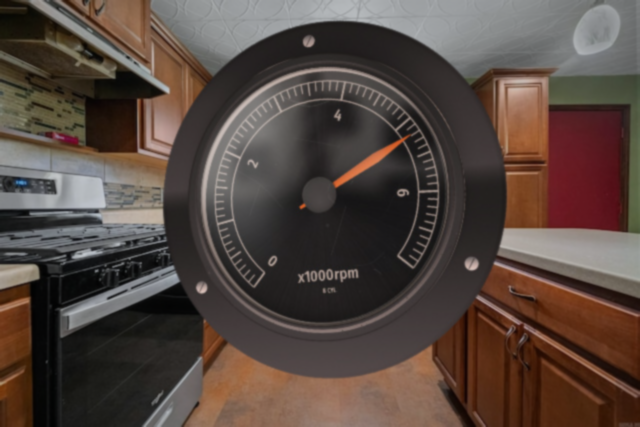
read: 5200 rpm
